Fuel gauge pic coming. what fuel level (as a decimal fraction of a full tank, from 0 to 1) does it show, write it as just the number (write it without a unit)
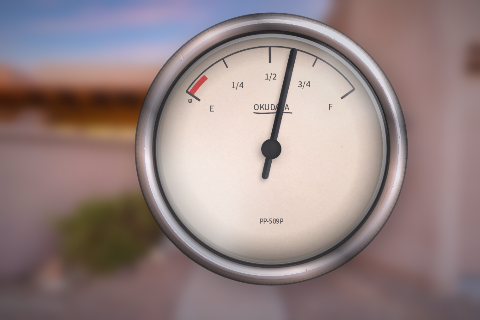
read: 0.625
